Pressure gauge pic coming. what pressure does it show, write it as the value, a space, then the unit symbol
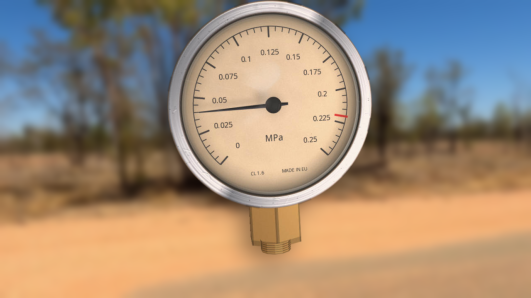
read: 0.04 MPa
